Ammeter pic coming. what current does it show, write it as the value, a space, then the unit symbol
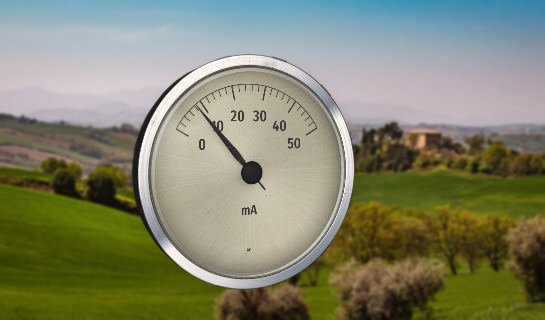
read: 8 mA
